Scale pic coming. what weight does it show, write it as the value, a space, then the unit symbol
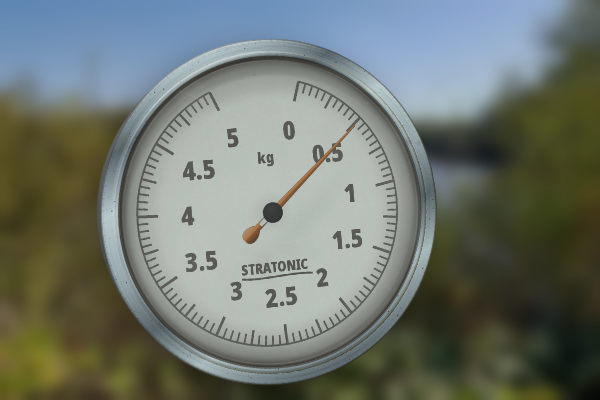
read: 0.5 kg
